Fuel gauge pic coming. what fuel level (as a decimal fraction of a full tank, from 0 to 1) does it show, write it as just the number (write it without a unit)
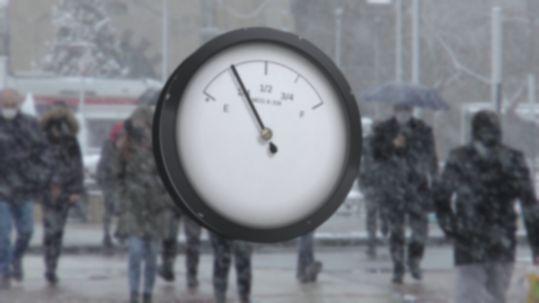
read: 0.25
